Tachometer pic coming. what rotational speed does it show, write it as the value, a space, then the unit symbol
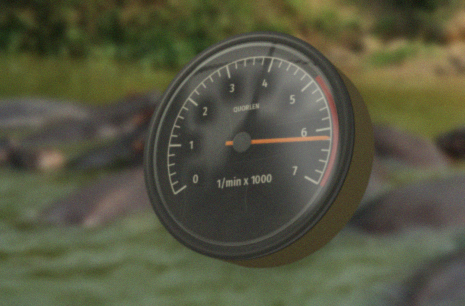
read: 6200 rpm
